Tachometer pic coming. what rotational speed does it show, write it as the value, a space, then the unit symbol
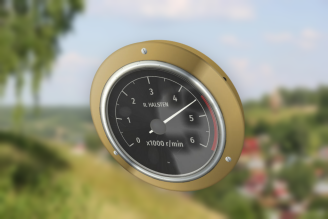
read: 4500 rpm
